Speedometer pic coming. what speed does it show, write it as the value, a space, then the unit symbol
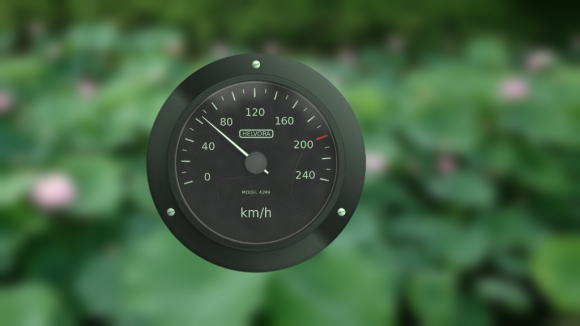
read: 65 km/h
